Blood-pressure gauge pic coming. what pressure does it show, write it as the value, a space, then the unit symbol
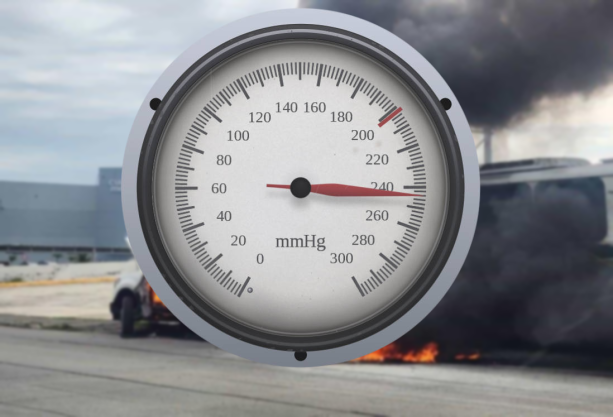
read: 244 mmHg
